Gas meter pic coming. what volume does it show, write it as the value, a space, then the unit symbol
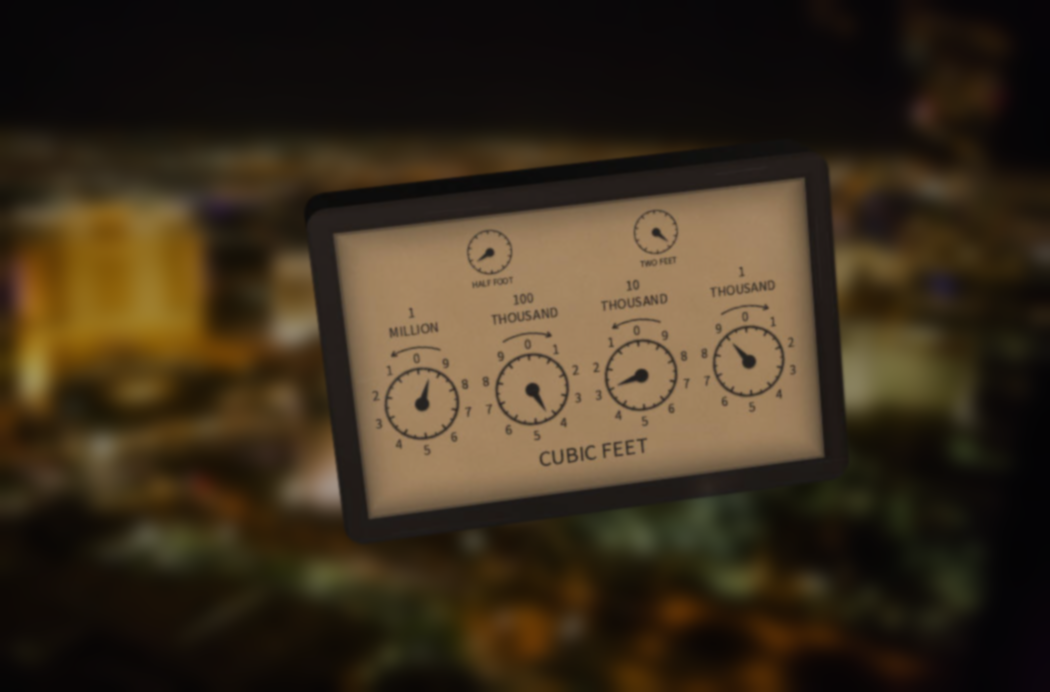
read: 942900 ft³
